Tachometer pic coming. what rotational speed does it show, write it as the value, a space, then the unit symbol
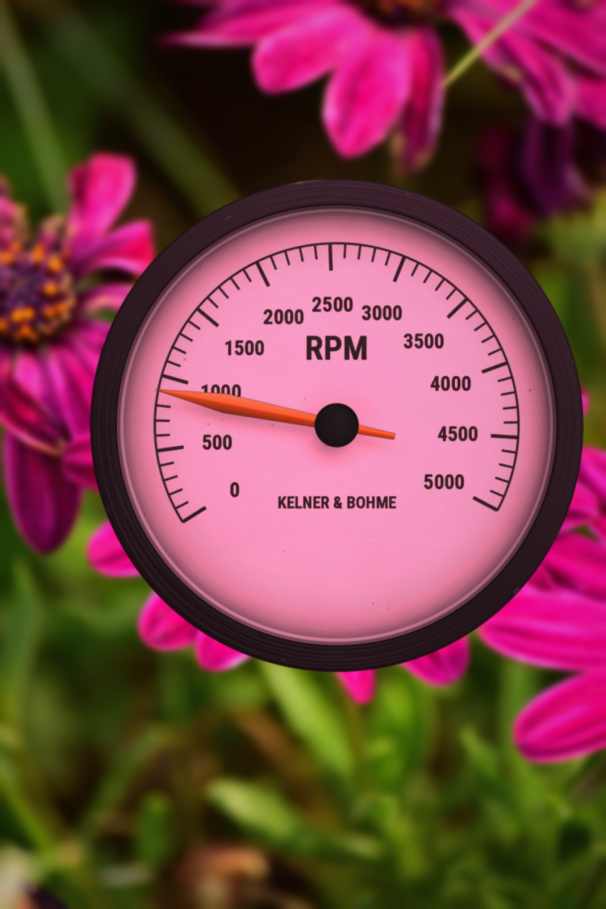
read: 900 rpm
